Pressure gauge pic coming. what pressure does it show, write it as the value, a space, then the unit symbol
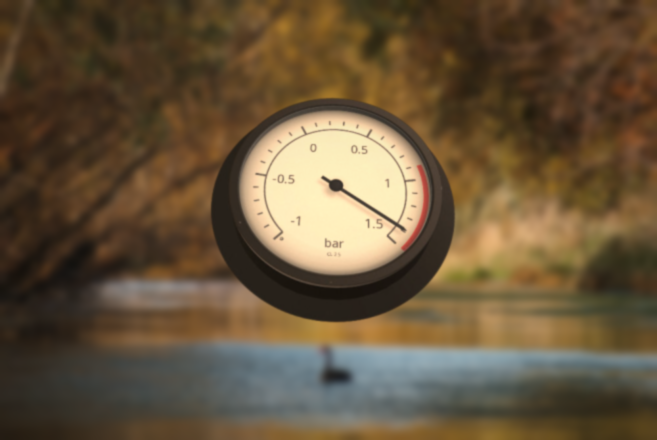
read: 1.4 bar
